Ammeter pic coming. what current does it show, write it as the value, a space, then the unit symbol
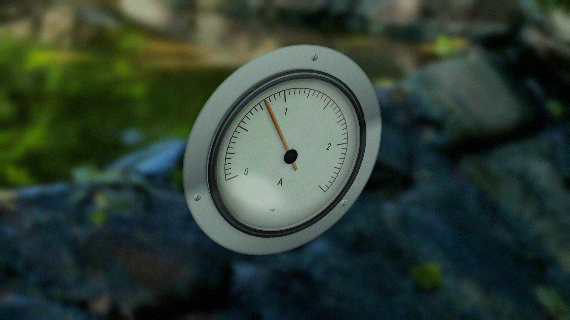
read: 0.8 A
